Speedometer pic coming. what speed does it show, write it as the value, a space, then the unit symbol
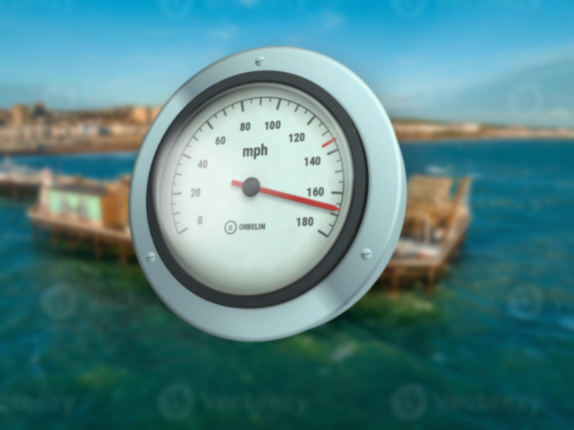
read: 167.5 mph
